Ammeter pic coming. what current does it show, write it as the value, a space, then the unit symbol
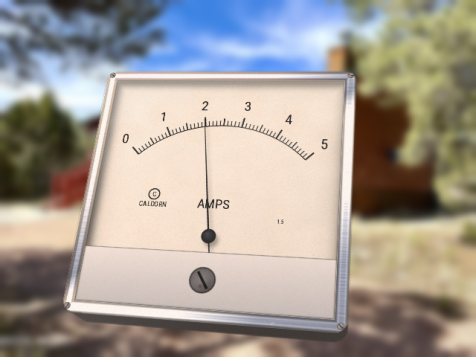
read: 2 A
